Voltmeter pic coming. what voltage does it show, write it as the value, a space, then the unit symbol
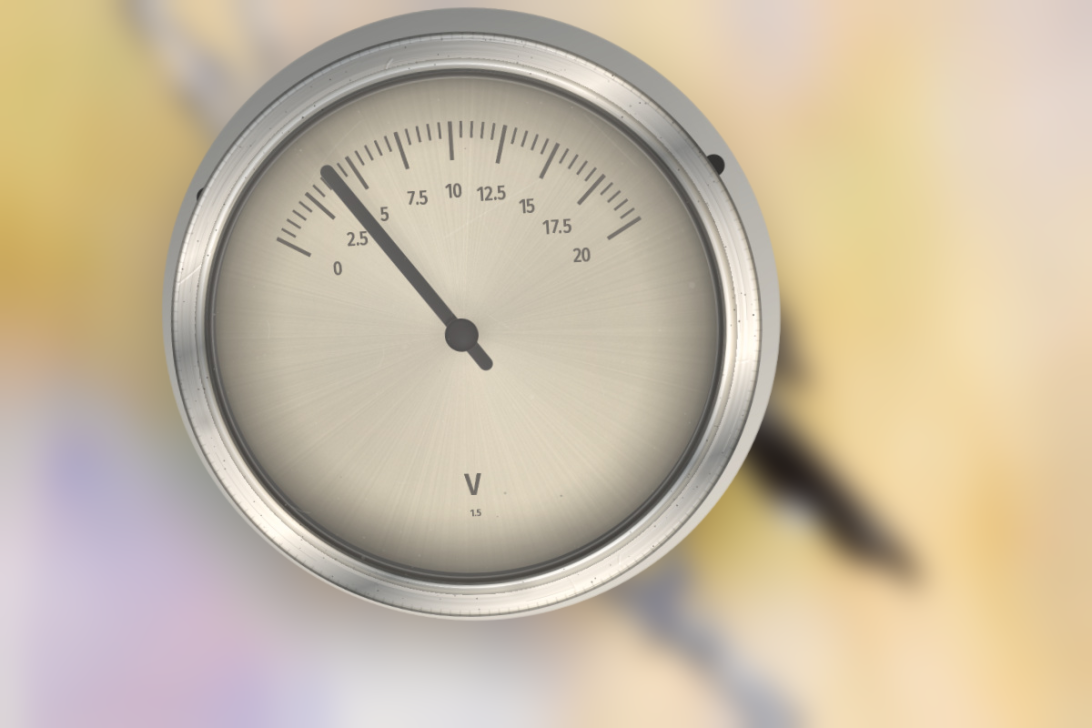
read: 4 V
